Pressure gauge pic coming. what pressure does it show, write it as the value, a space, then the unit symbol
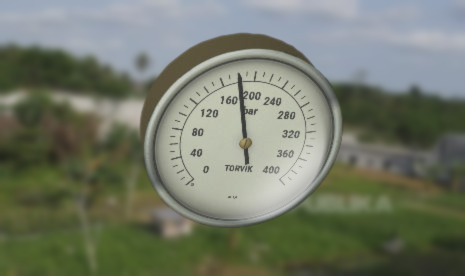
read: 180 bar
